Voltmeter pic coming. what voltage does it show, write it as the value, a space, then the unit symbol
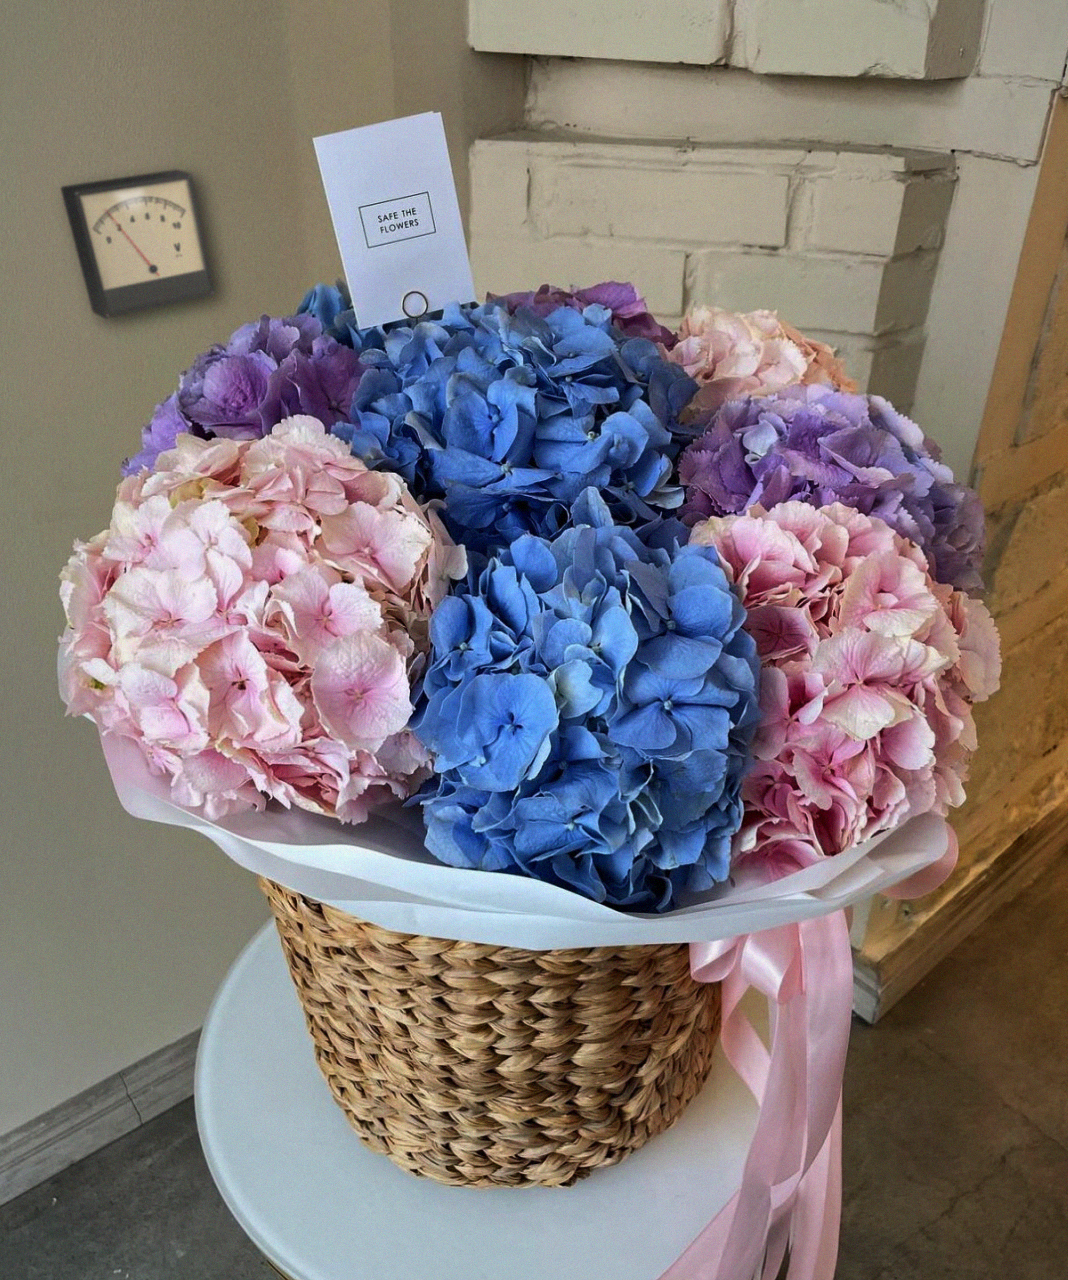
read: 2 V
